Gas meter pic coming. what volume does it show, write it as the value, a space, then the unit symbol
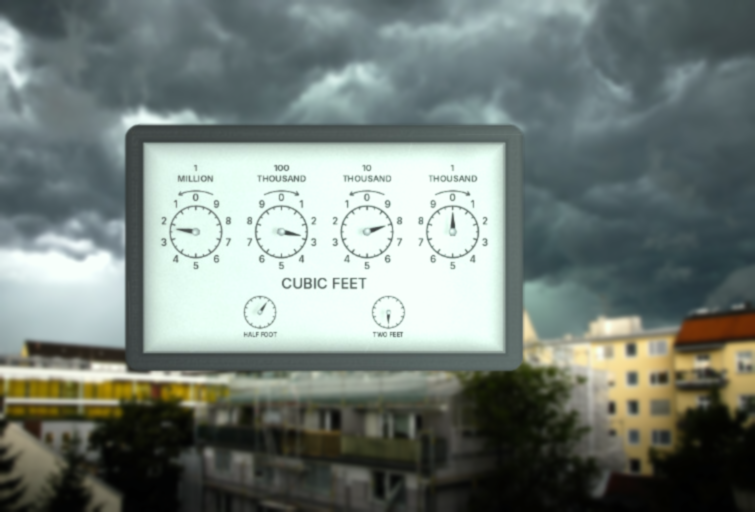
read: 228000 ft³
